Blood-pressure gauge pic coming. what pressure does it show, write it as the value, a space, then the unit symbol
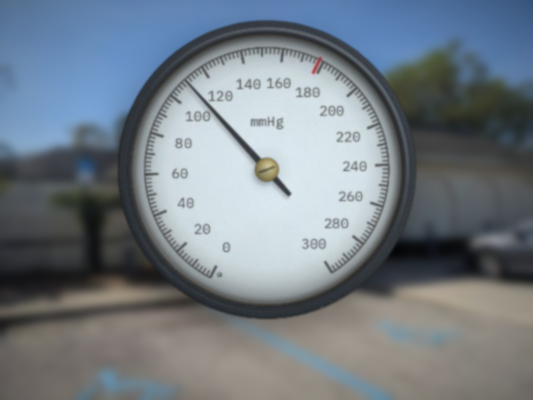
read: 110 mmHg
